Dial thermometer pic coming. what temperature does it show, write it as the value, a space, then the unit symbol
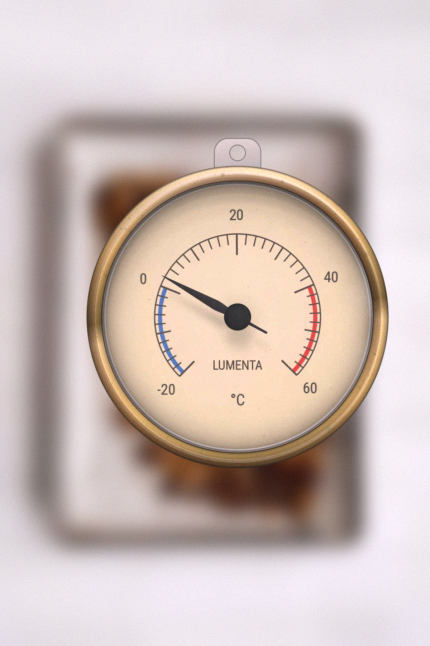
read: 2 °C
